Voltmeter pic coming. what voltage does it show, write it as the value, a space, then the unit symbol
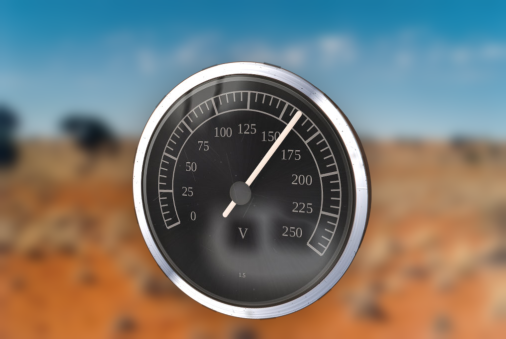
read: 160 V
